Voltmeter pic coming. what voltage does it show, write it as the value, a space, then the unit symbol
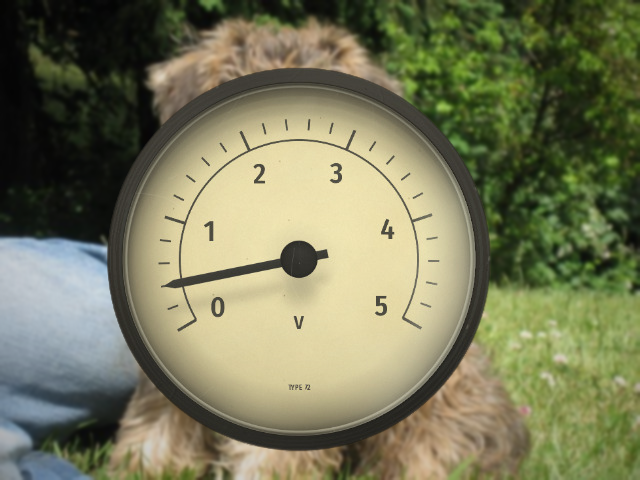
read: 0.4 V
